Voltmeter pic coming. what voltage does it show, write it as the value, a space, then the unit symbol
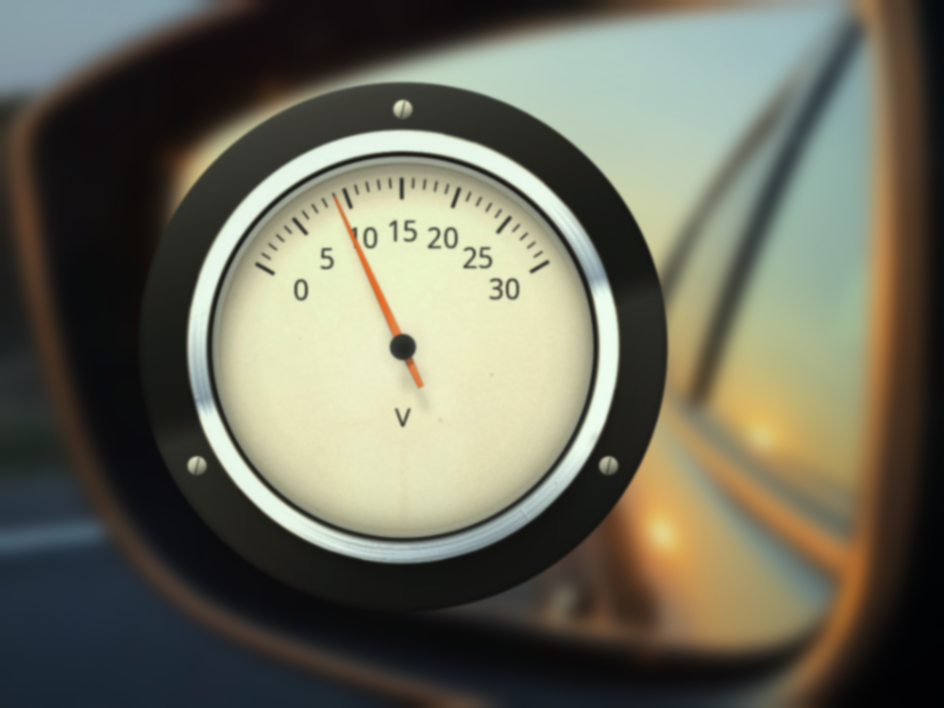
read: 9 V
